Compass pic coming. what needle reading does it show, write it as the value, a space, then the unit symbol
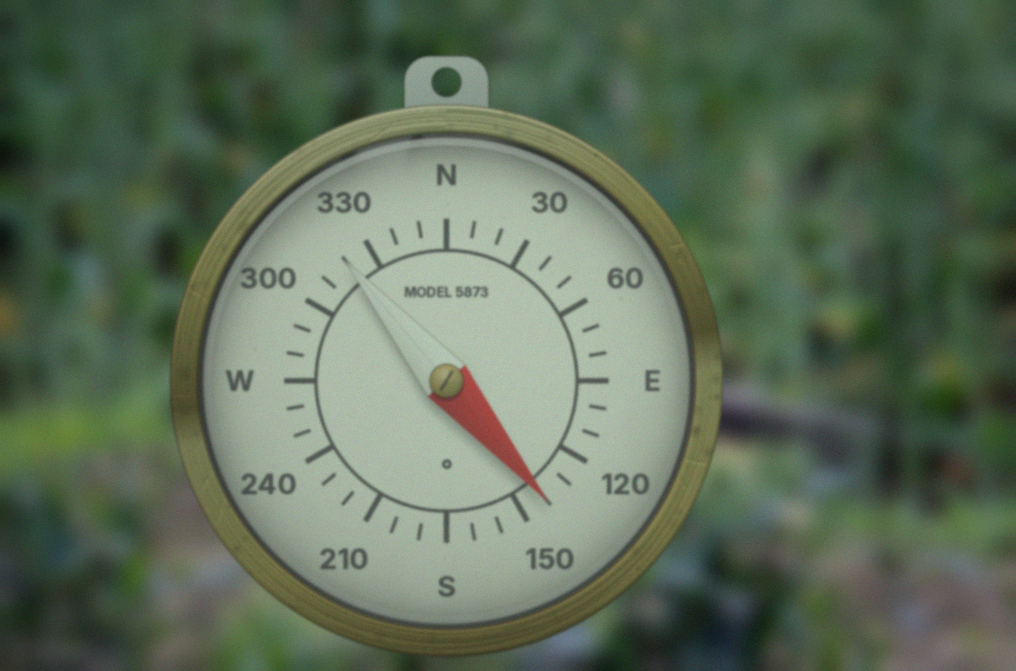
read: 140 °
